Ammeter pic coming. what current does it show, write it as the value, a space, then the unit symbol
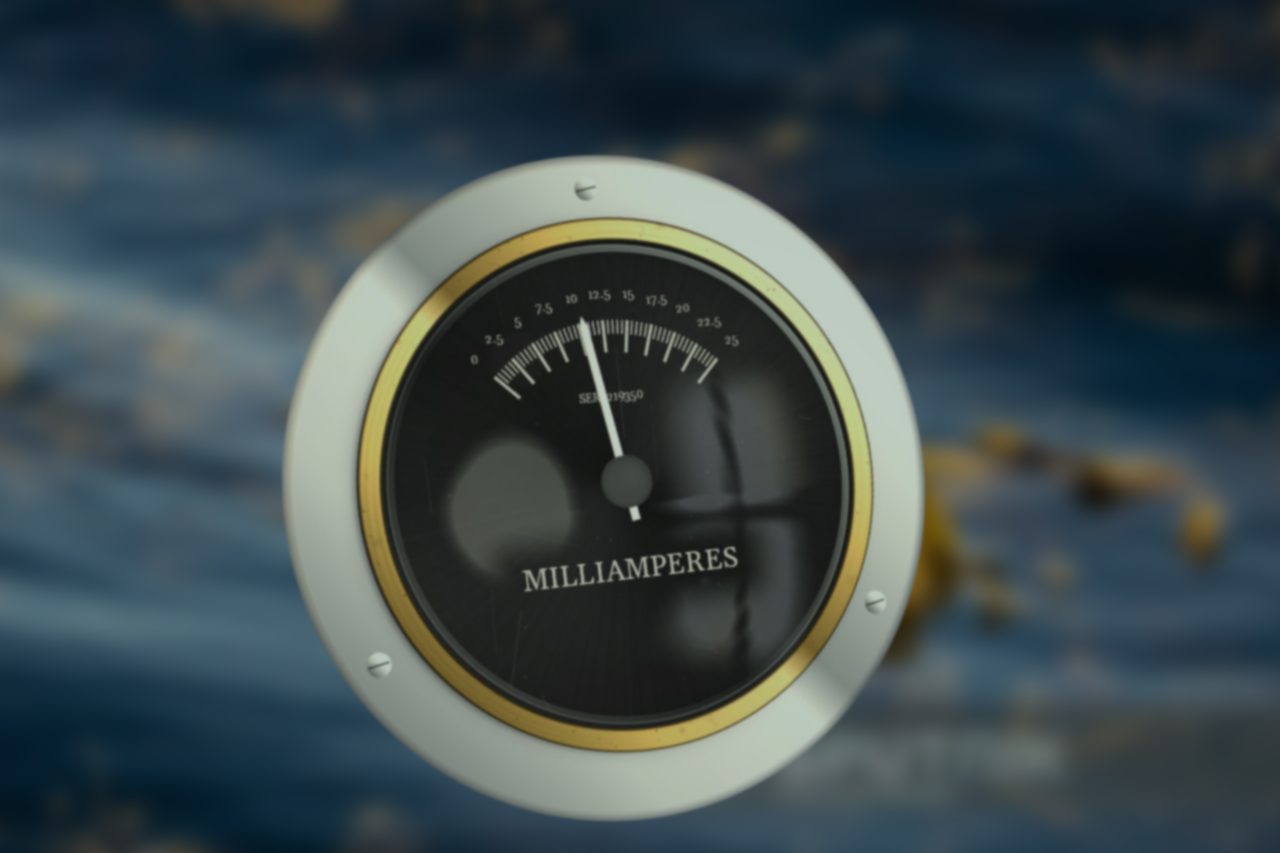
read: 10 mA
